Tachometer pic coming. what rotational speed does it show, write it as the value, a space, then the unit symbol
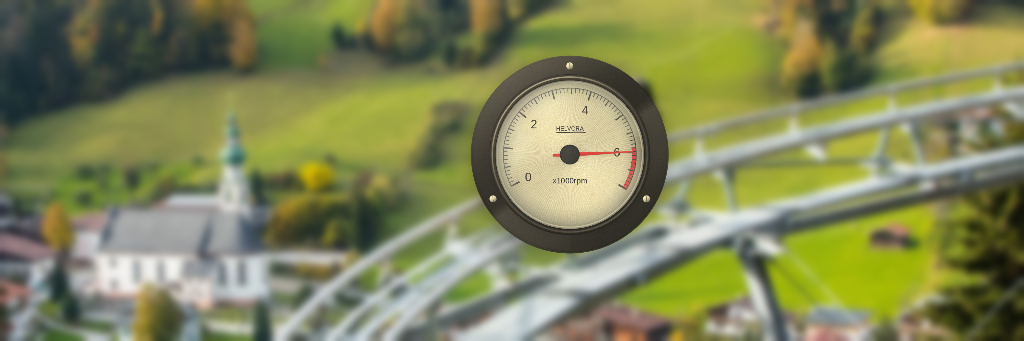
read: 6000 rpm
